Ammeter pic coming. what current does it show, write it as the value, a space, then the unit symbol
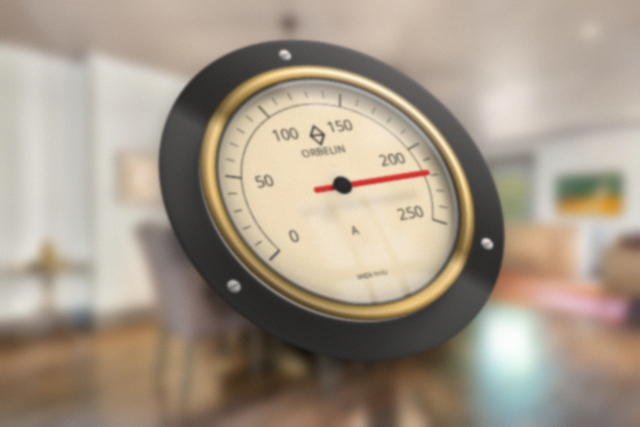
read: 220 A
